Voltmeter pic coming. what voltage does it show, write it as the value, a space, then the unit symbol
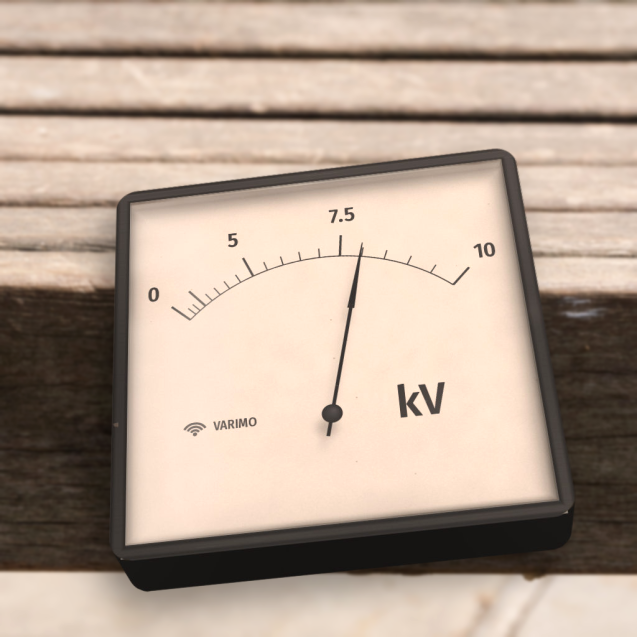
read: 8 kV
